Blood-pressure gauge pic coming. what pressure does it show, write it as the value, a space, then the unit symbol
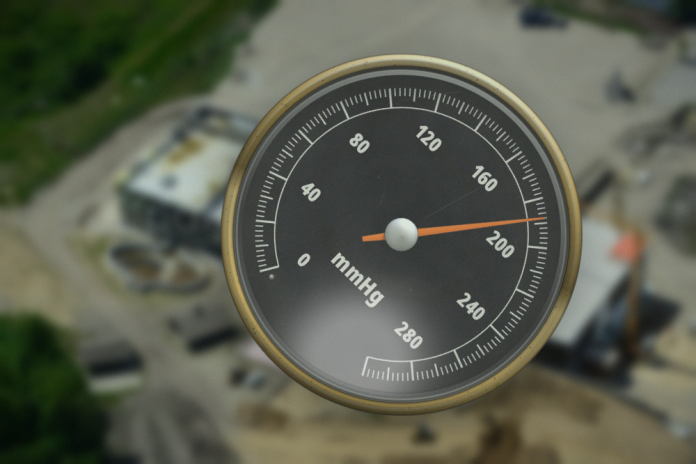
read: 188 mmHg
